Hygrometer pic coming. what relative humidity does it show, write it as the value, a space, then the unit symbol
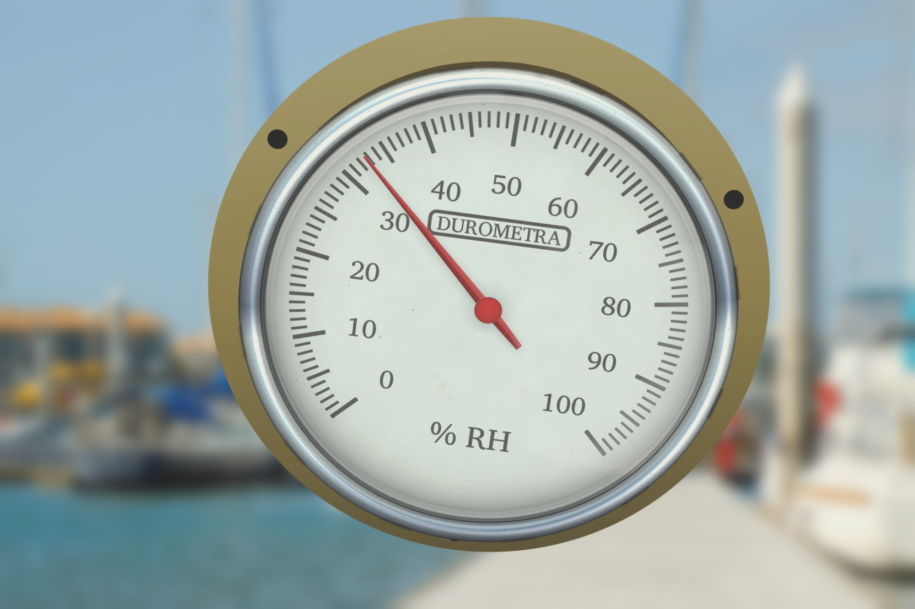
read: 33 %
